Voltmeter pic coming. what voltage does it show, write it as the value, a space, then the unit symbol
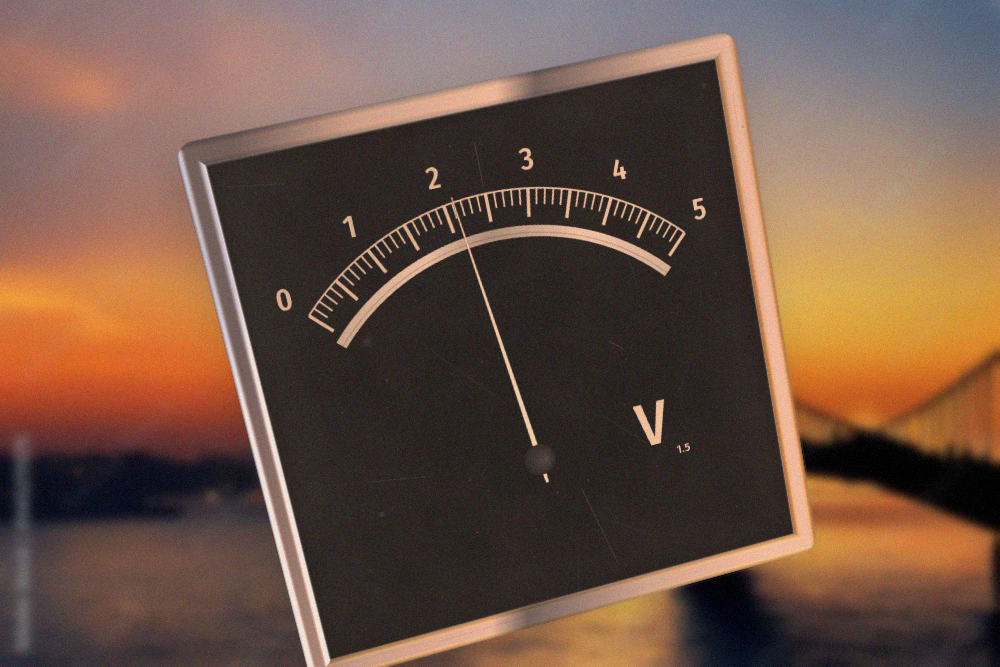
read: 2.1 V
